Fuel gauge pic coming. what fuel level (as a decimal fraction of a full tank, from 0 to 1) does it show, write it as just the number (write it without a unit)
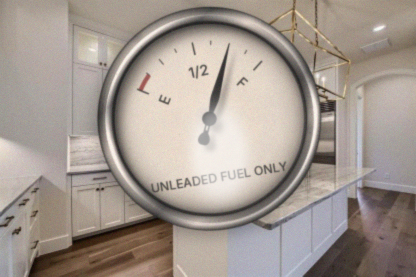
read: 0.75
